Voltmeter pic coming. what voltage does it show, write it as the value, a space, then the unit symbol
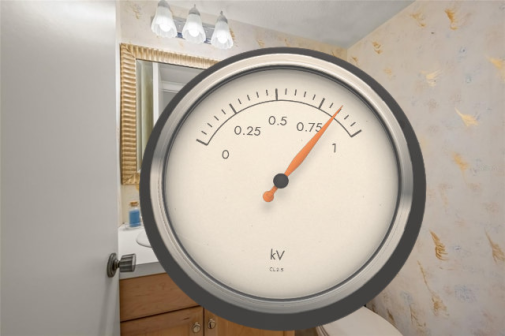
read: 0.85 kV
